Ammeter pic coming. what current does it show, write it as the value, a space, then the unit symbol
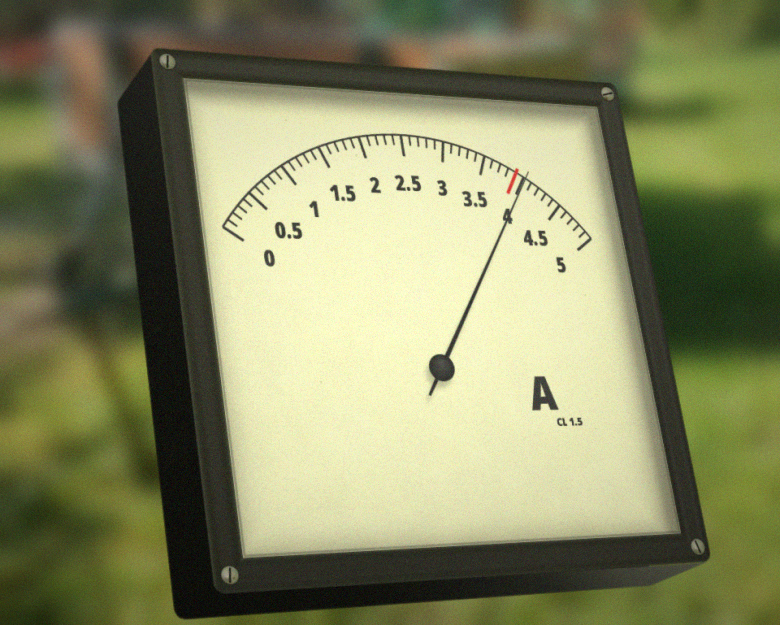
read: 4 A
